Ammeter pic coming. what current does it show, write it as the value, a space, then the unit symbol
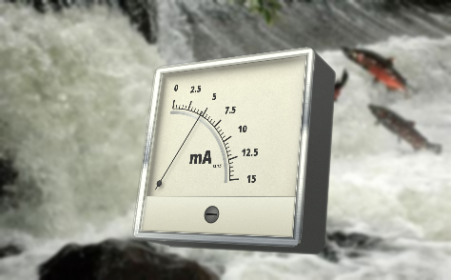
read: 5 mA
